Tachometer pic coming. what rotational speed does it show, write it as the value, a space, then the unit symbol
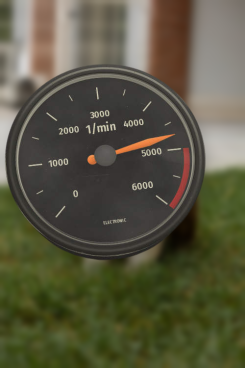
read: 4750 rpm
